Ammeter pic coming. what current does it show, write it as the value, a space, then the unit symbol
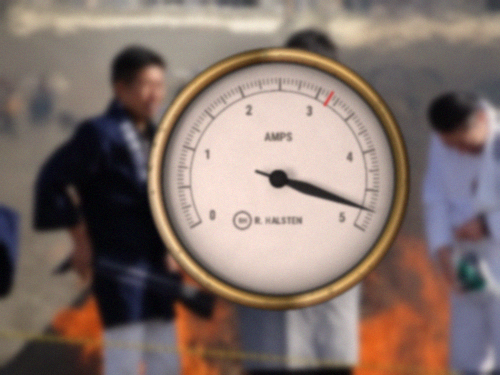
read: 4.75 A
